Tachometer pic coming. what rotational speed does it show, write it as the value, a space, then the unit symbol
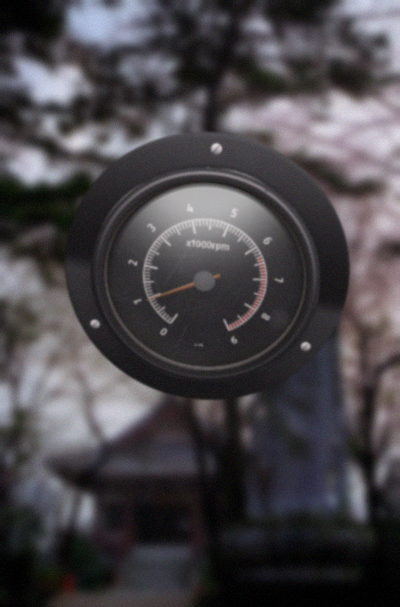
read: 1000 rpm
